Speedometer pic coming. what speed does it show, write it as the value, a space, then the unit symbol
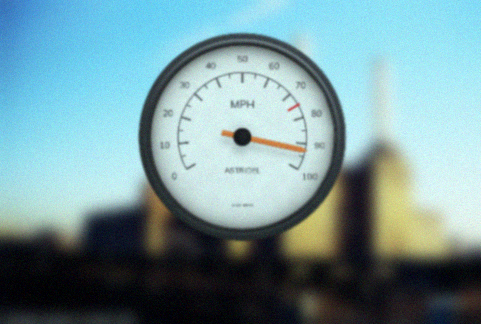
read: 92.5 mph
